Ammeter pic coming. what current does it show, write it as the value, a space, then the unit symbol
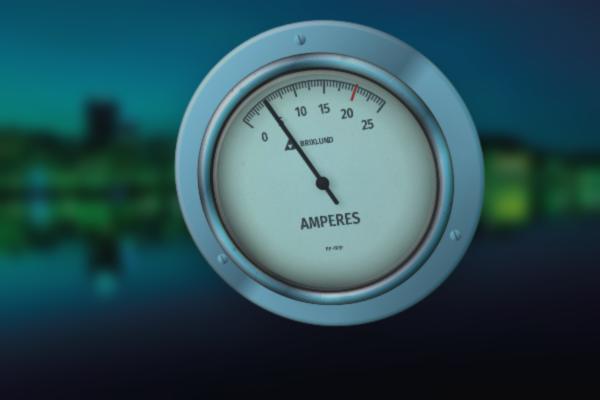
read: 5 A
